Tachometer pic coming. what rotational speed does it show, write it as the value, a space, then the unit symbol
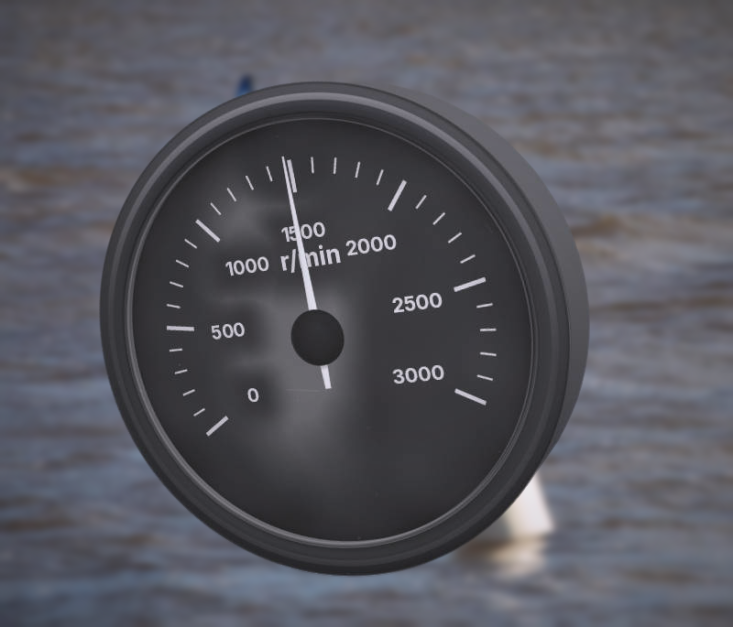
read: 1500 rpm
